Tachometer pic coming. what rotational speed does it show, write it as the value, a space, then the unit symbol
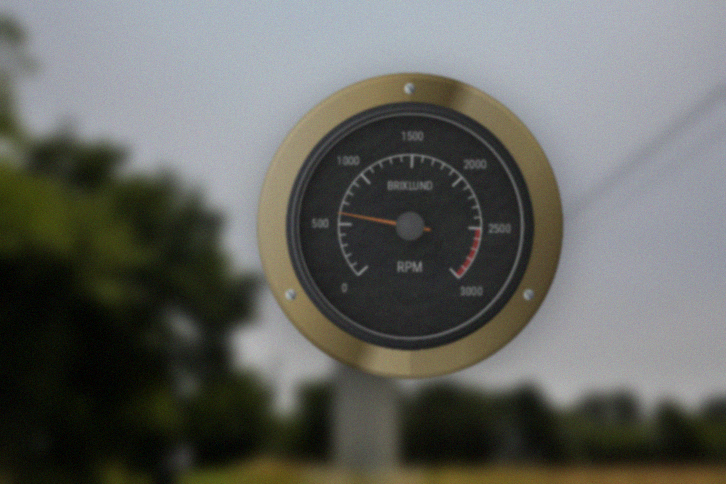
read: 600 rpm
